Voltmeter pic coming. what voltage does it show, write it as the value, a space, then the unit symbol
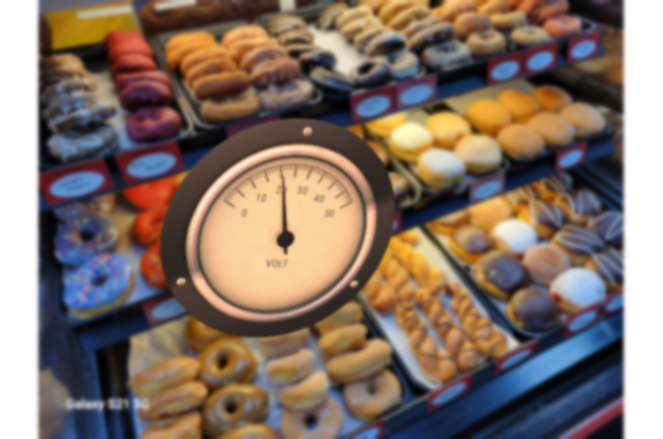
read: 20 V
